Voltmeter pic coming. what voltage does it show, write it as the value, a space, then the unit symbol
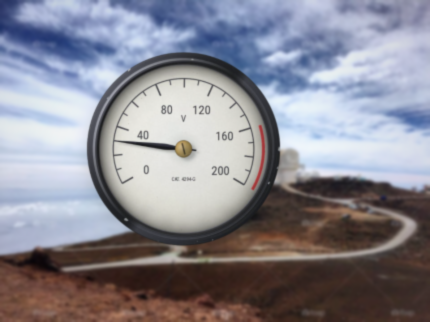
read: 30 V
